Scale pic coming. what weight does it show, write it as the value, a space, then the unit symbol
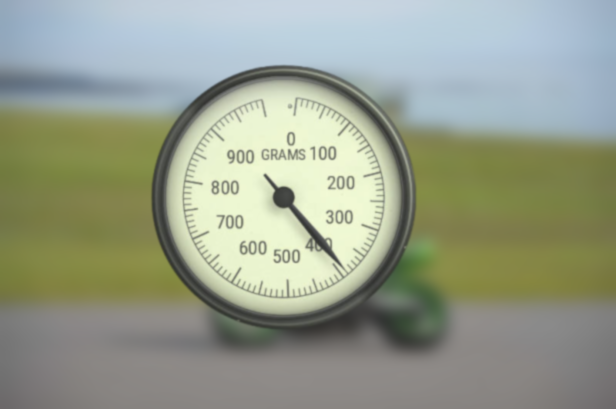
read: 390 g
